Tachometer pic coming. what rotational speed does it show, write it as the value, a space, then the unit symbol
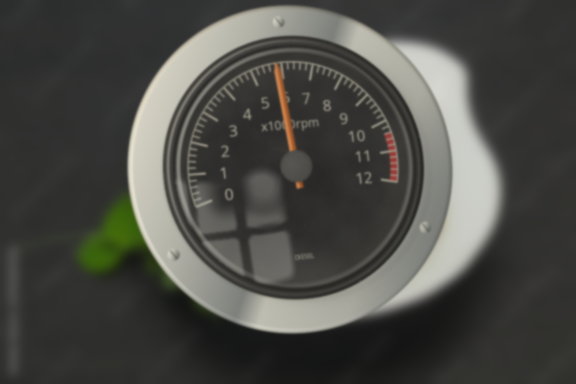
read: 5800 rpm
